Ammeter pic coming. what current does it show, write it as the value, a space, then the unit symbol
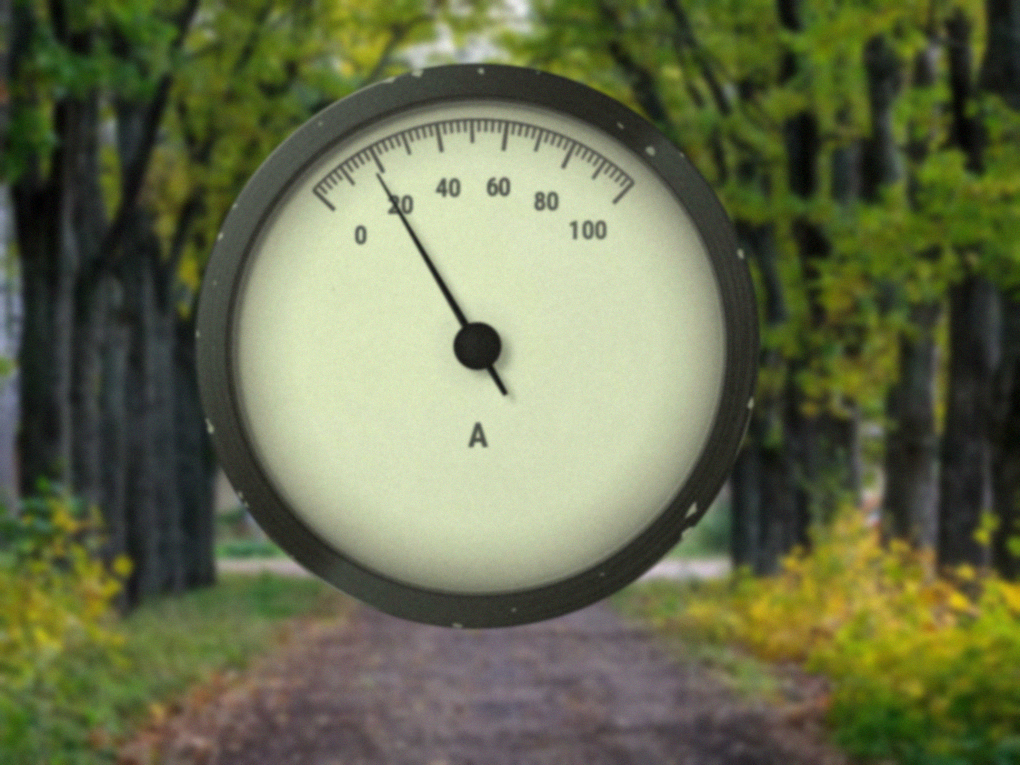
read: 18 A
